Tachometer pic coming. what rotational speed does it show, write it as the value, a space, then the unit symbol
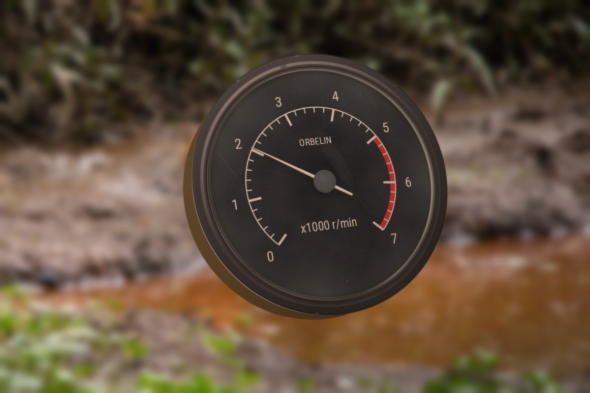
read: 2000 rpm
